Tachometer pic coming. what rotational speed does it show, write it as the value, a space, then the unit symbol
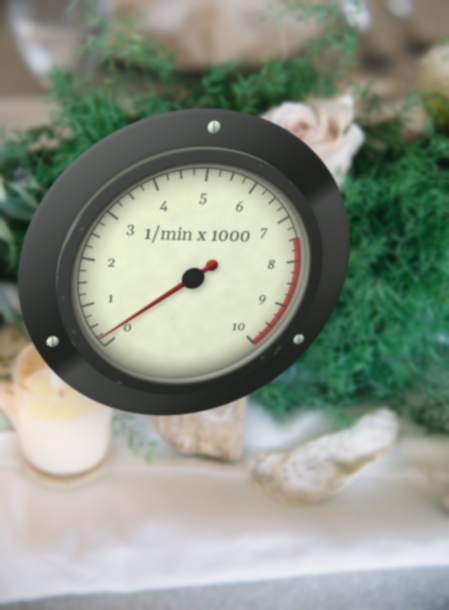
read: 250 rpm
